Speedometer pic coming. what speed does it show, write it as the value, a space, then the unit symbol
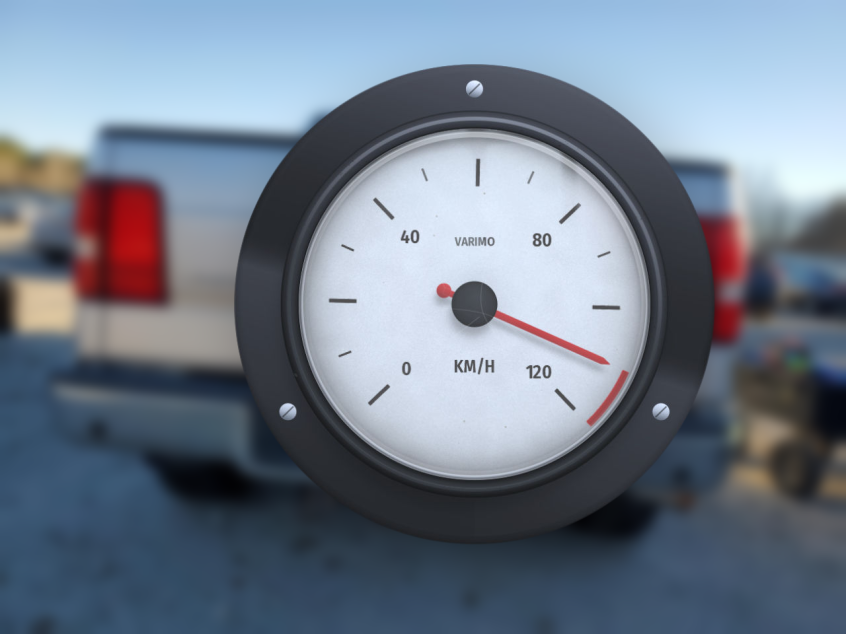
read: 110 km/h
